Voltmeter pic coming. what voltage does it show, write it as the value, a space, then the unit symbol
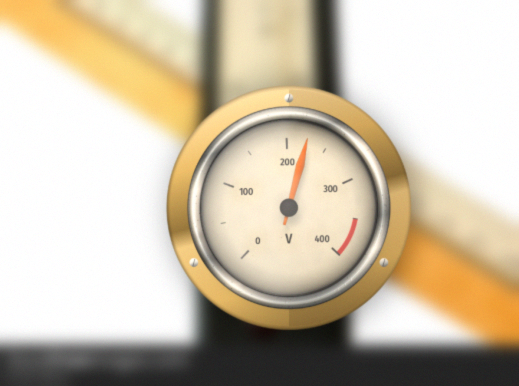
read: 225 V
